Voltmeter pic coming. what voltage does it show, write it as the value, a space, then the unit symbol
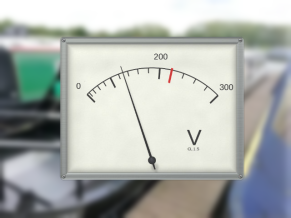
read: 130 V
